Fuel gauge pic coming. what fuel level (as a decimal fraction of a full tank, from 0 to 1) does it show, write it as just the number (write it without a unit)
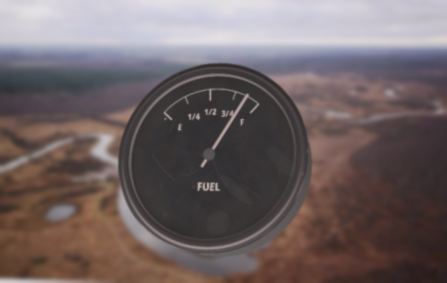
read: 0.875
